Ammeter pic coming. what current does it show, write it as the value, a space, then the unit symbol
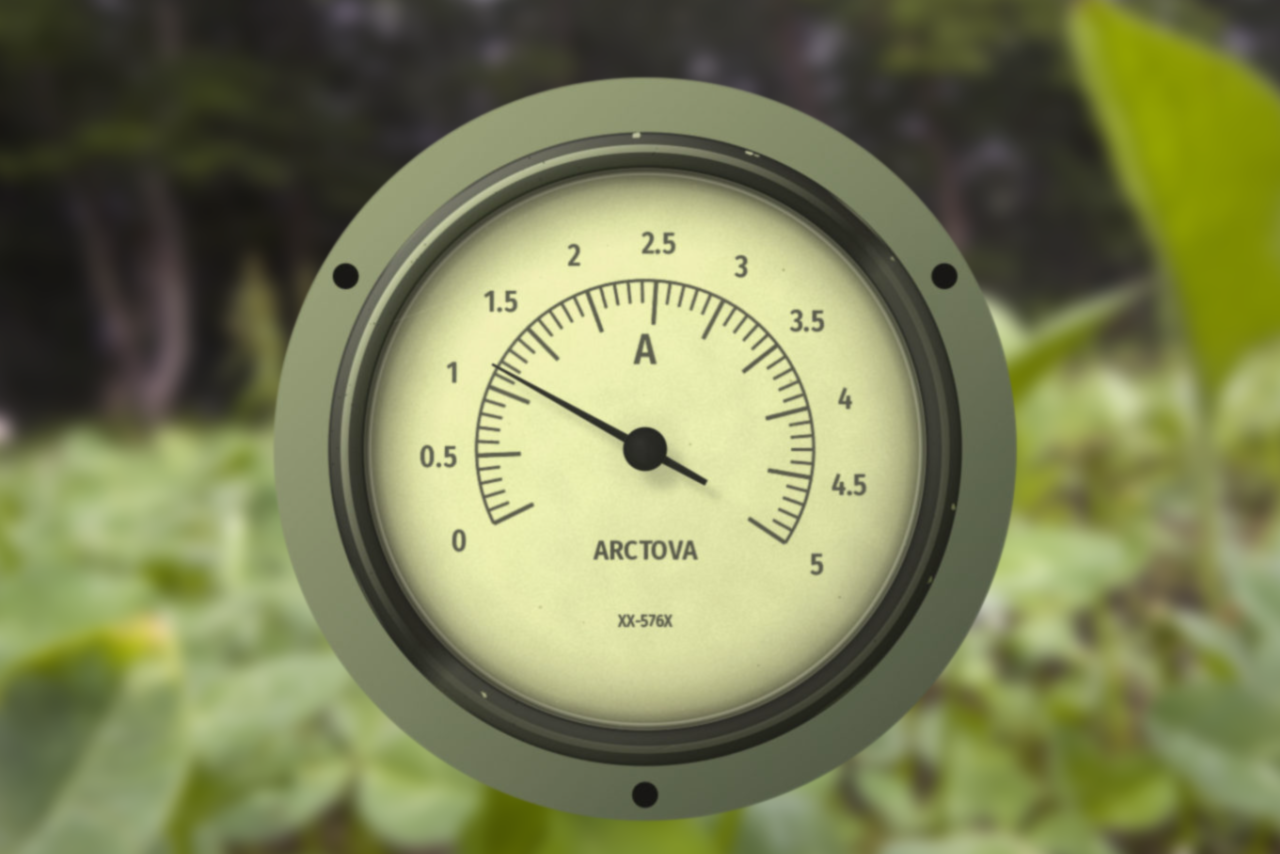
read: 1.15 A
